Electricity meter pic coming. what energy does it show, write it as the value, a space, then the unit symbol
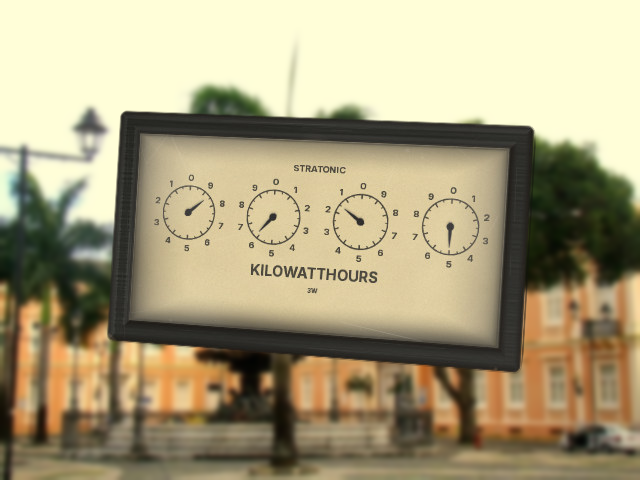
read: 8615 kWh
